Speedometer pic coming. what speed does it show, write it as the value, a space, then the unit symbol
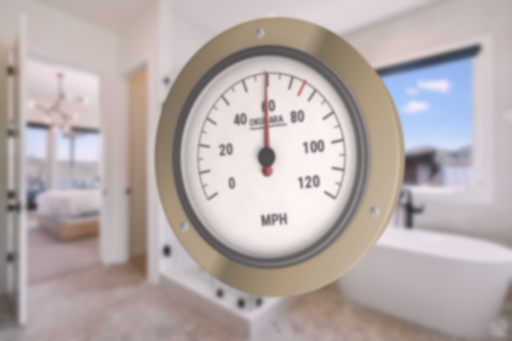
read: 60 mph
